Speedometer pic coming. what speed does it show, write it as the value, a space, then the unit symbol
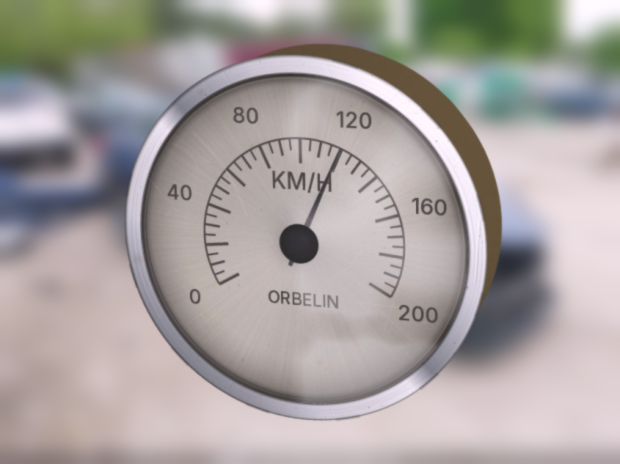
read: 120 km/h
